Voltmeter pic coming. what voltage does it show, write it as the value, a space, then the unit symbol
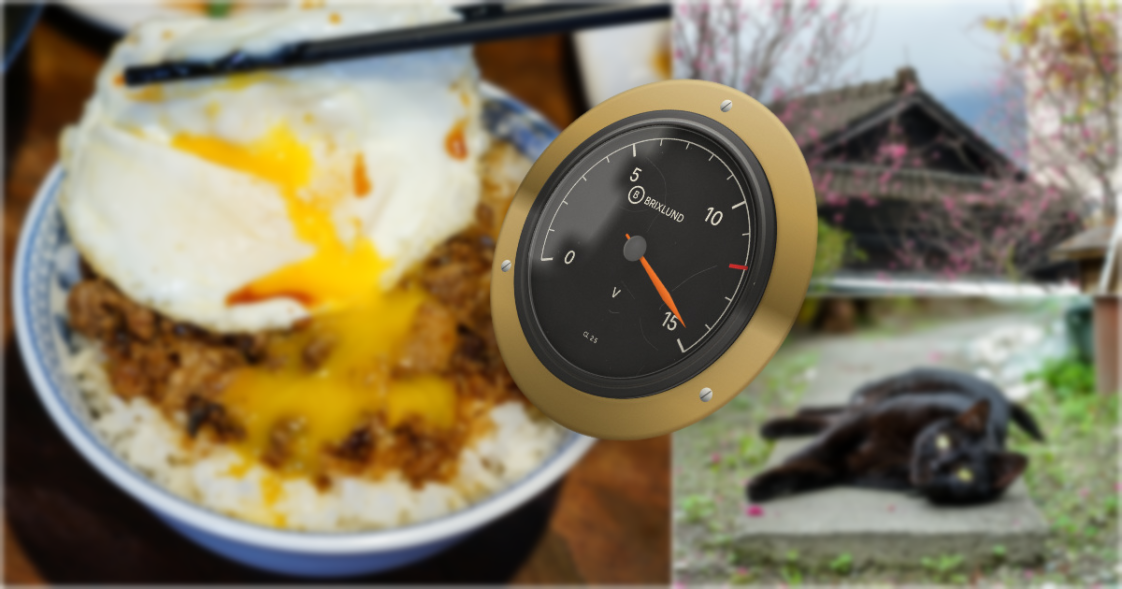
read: 14.5 V
